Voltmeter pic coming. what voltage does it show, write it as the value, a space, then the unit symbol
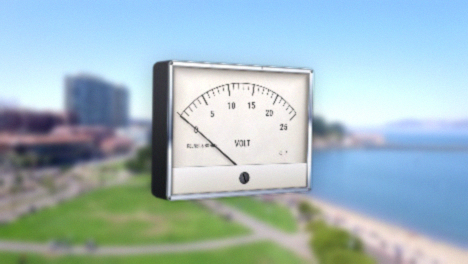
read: 0 V
